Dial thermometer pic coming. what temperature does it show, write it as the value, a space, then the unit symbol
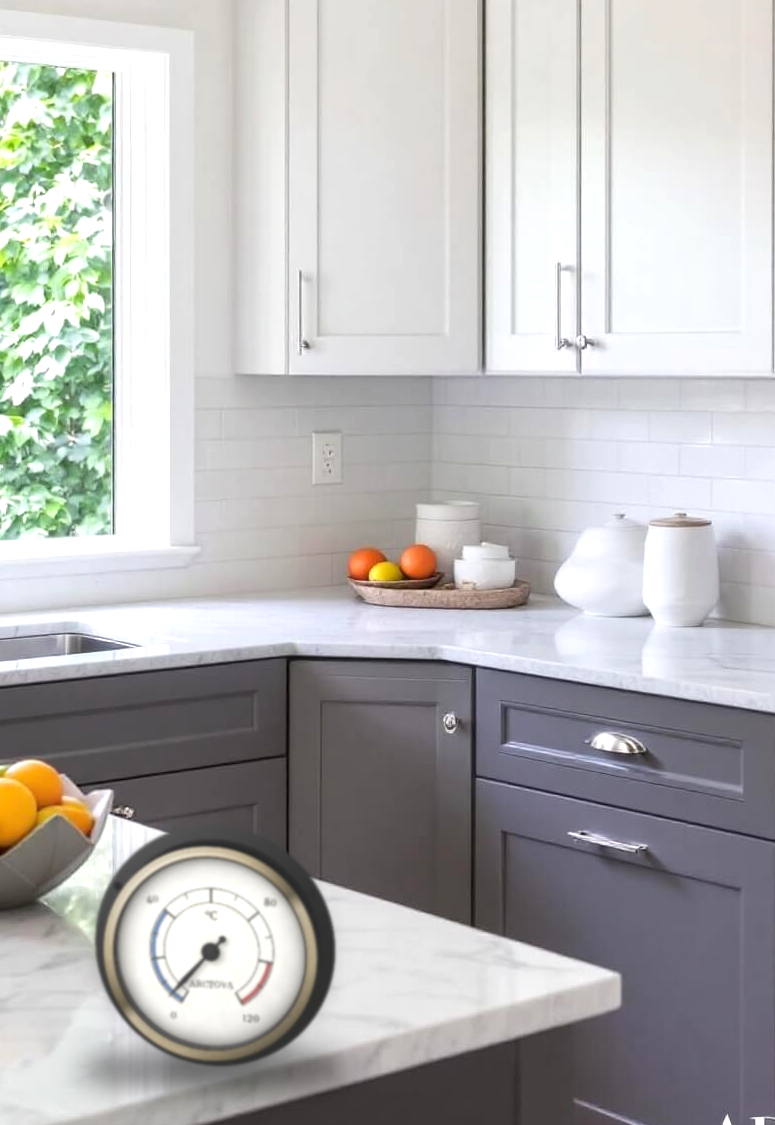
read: 5 °C
